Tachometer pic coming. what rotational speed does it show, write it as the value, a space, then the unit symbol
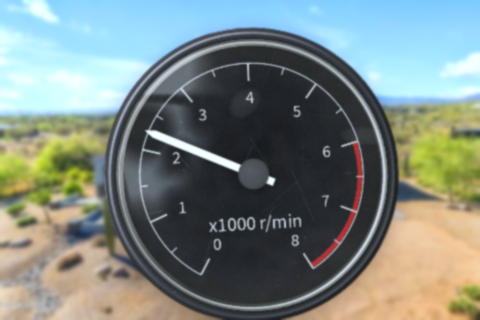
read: 2250 rpm
